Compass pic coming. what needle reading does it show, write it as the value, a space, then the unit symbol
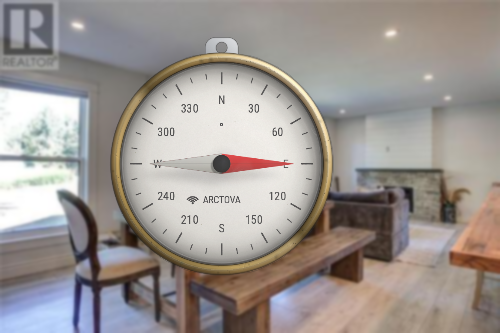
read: 90 °
